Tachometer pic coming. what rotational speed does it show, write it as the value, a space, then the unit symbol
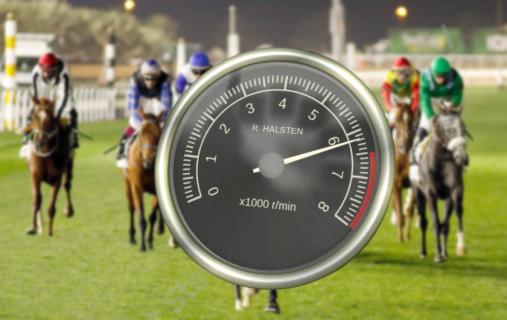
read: 6200 rpm
